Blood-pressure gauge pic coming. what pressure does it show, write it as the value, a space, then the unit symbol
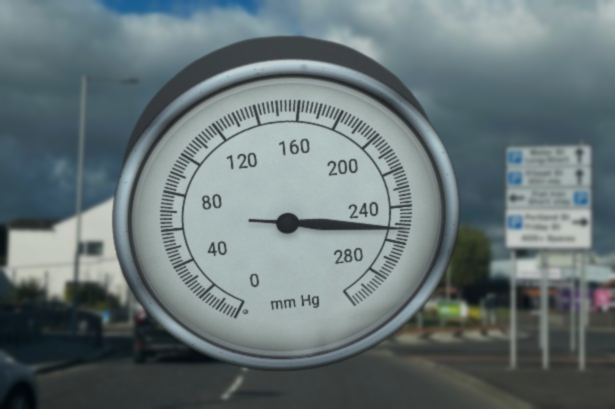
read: 250 mmHg
